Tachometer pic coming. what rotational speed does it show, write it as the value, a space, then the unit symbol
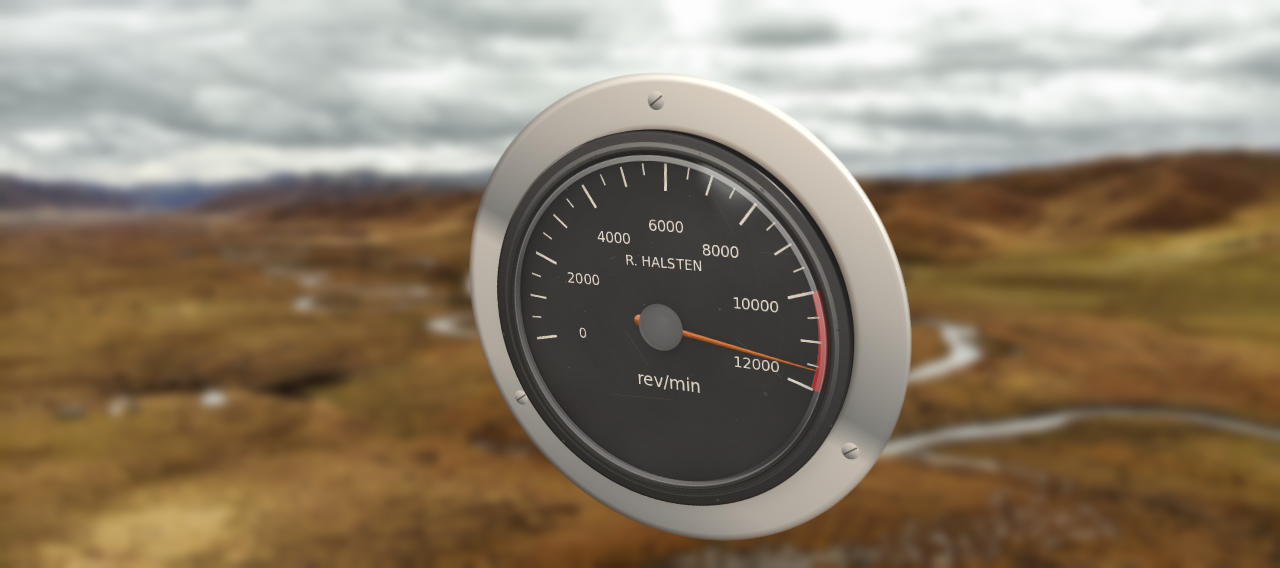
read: 11500 rpm
